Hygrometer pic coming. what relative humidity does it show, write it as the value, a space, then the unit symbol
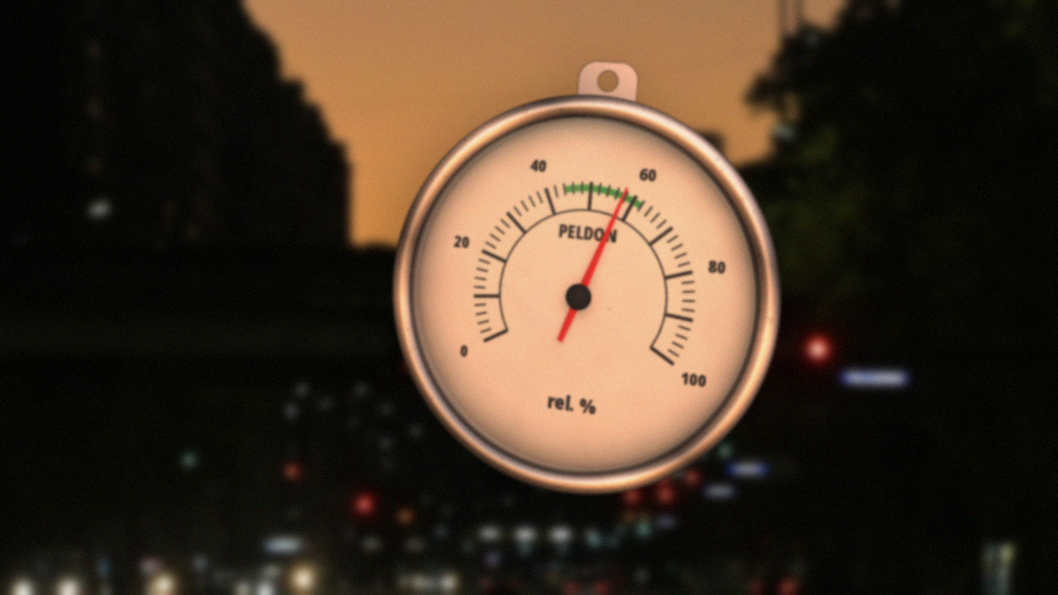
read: 58 %
